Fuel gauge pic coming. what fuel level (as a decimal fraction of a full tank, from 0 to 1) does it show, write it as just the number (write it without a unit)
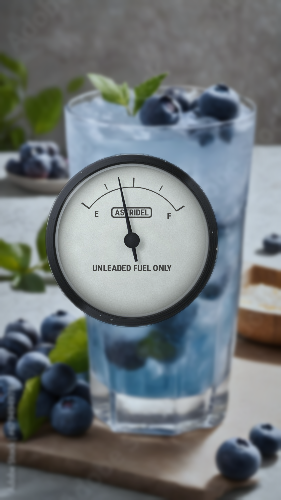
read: 0.375
